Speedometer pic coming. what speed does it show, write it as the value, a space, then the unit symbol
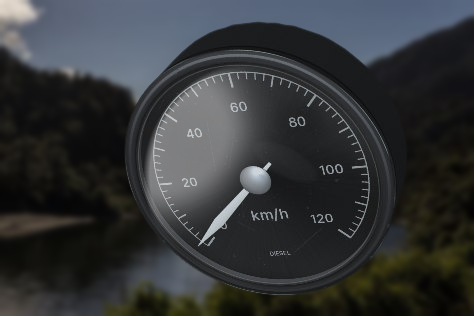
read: 2 km/h
